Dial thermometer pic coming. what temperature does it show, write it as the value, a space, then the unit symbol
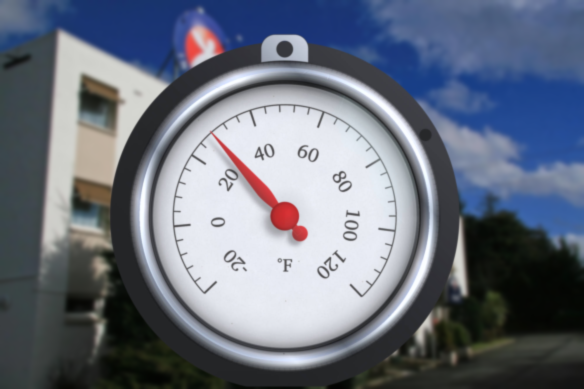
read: 28 °F
